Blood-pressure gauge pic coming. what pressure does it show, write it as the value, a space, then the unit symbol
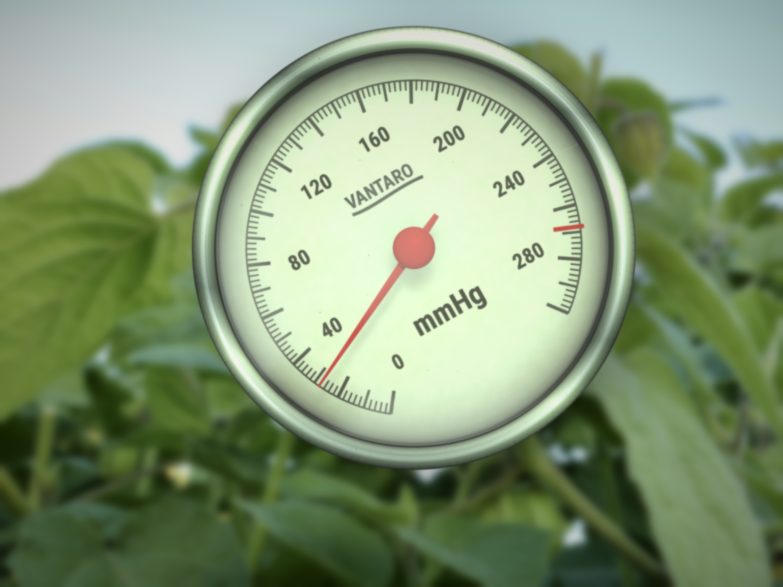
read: 28 mmHg
